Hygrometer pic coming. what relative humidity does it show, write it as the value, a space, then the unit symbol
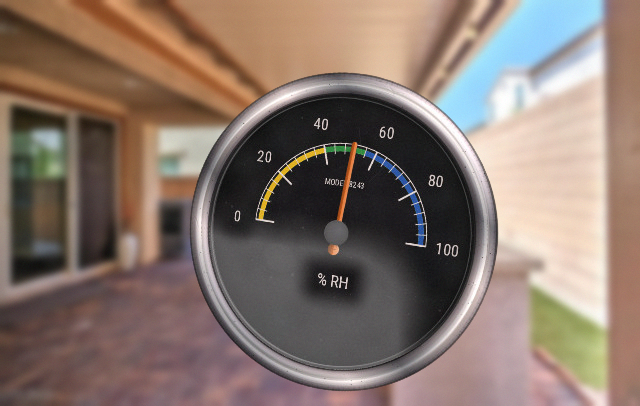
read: 52 %
